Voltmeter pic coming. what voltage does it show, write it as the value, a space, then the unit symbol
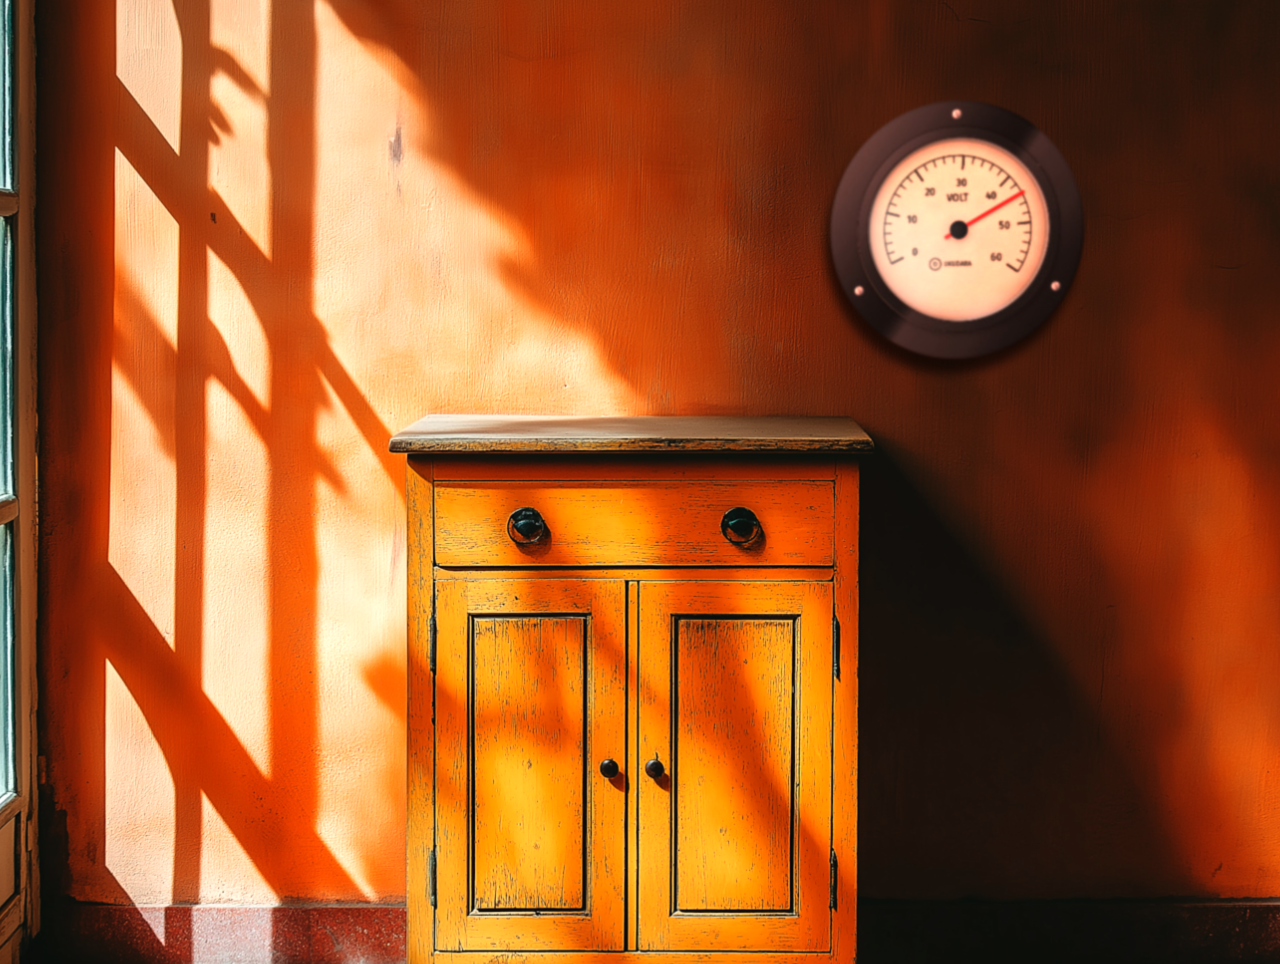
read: 44 V
